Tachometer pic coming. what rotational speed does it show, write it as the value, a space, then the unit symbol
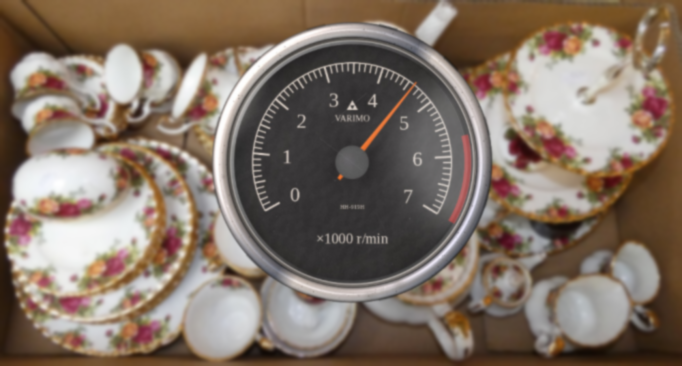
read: 4600 rpm
